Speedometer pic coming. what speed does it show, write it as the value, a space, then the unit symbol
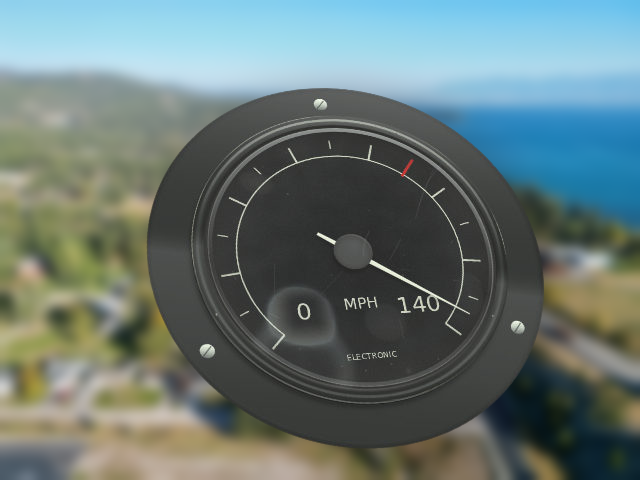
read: 135 mph
